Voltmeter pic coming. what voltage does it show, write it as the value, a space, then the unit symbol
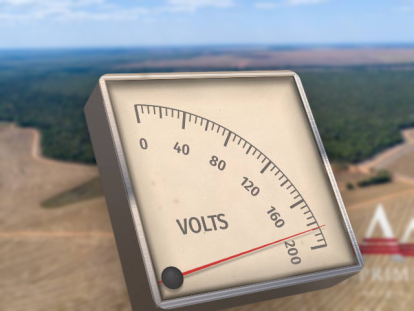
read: 185 V
